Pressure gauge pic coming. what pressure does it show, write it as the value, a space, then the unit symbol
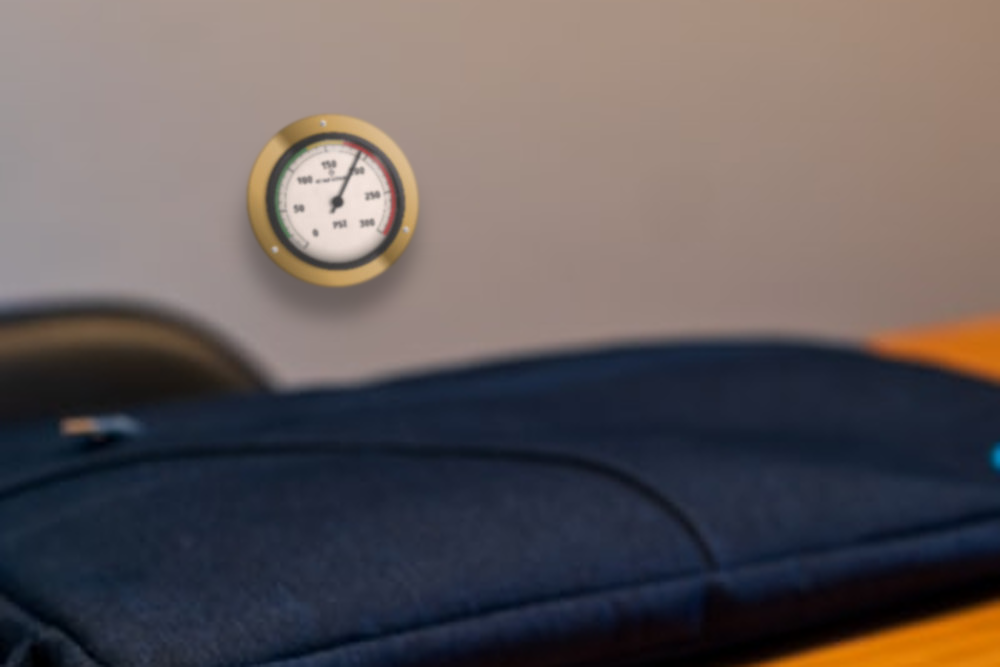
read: 190 psi
